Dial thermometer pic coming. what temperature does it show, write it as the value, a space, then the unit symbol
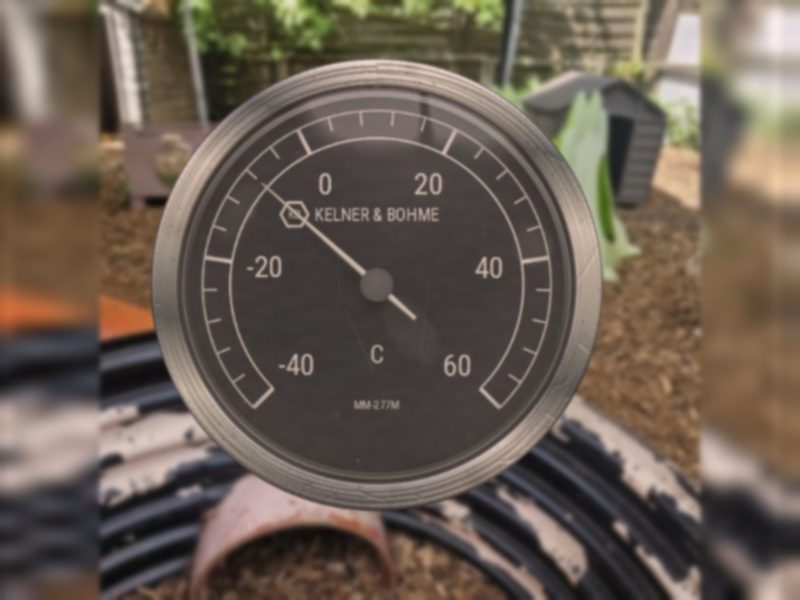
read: -8 °C
